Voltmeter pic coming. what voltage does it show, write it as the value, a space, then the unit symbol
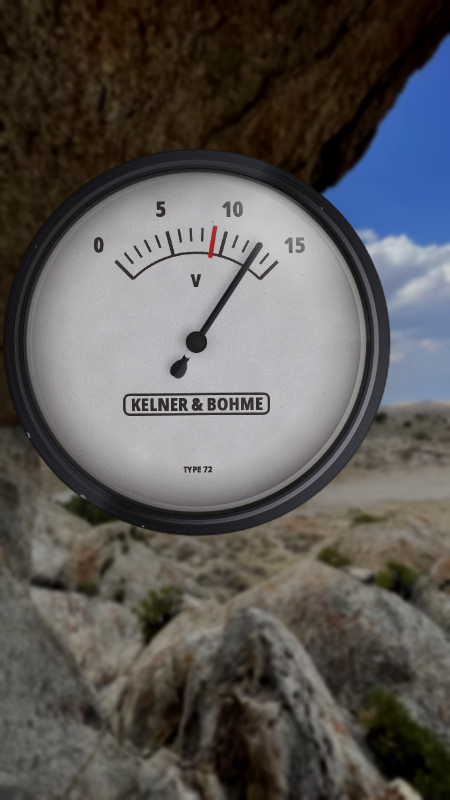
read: 13 V
